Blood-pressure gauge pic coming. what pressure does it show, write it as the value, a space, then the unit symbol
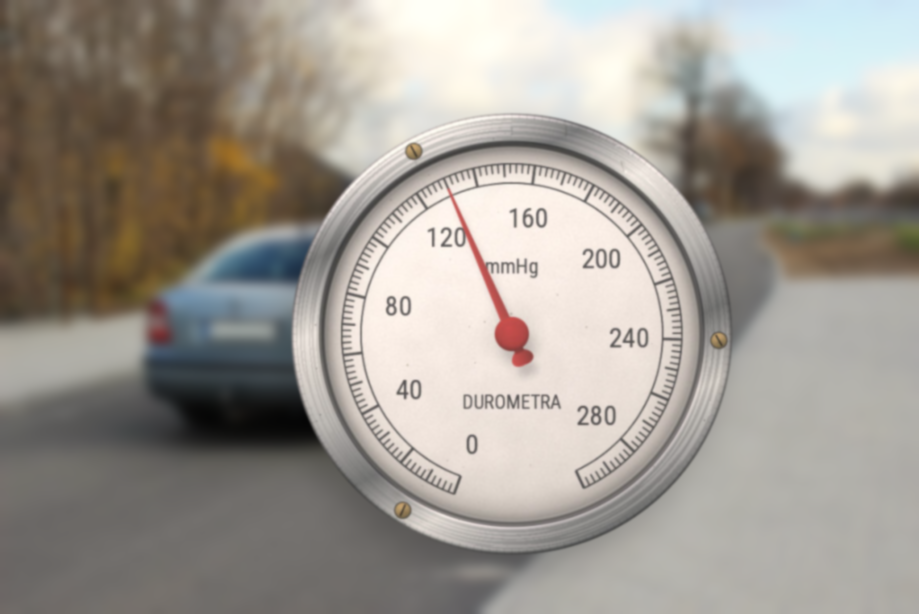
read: 130 mmHg
